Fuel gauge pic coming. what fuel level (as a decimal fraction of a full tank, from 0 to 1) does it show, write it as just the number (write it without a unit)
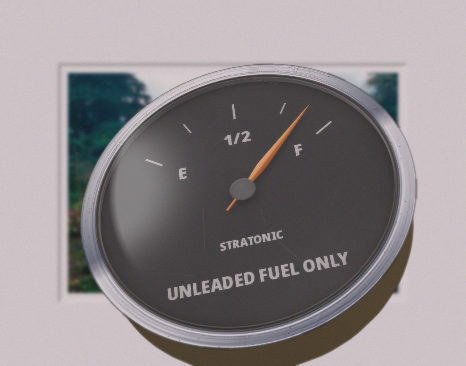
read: 0.875
